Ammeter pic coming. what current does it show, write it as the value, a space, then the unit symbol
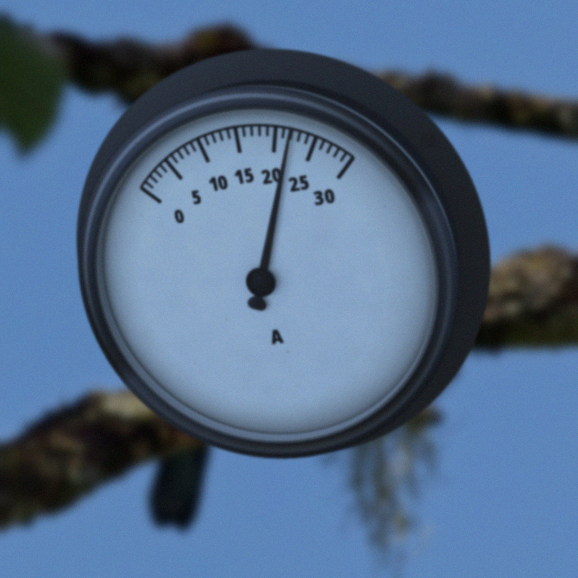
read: 22 A
